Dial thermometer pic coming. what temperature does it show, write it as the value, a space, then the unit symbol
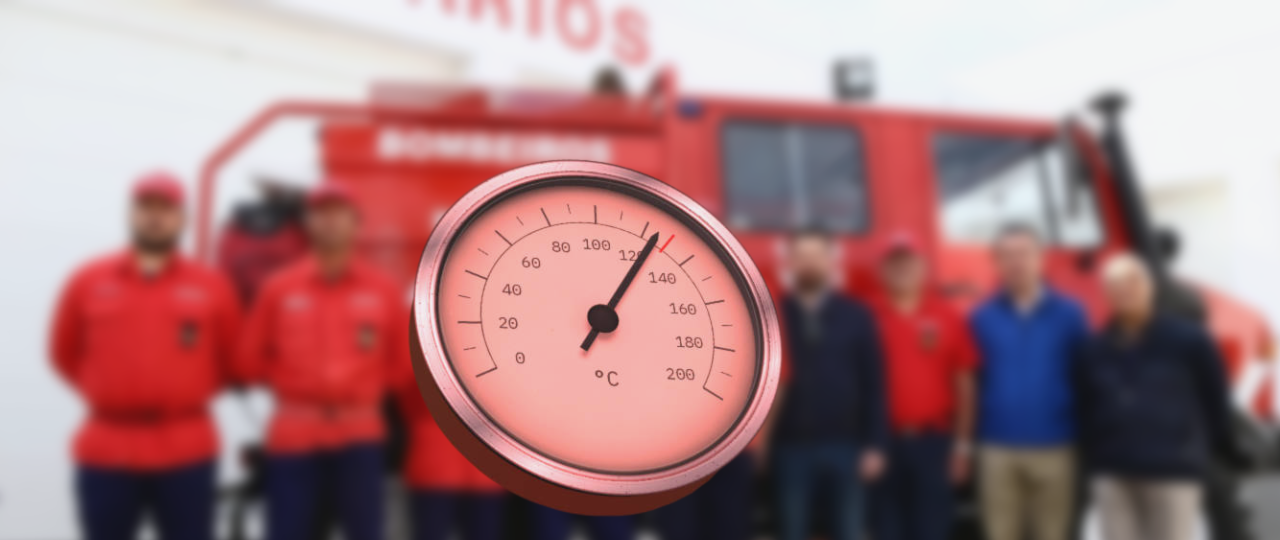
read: 125 °C
